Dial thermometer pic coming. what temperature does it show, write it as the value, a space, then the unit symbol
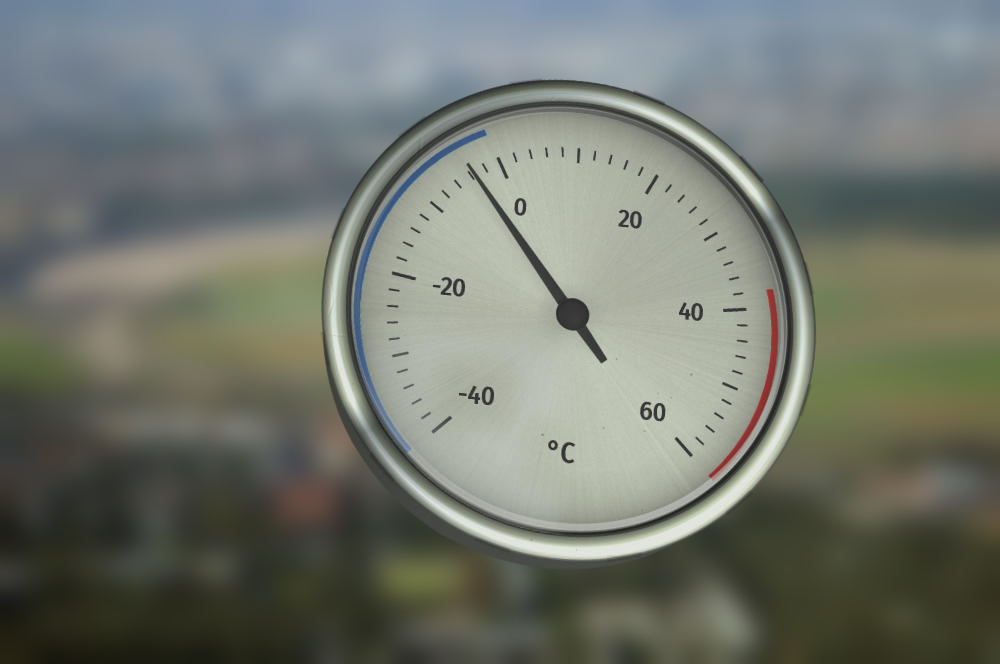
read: -4 °C
